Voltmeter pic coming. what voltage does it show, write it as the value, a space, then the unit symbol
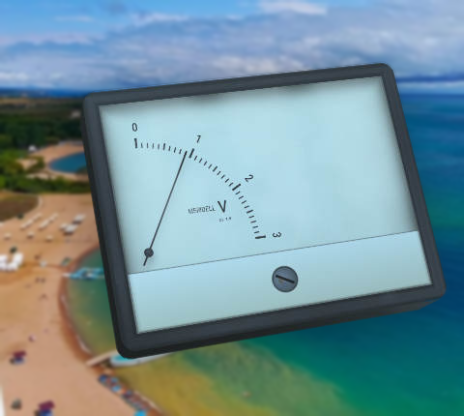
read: 0.9 V
